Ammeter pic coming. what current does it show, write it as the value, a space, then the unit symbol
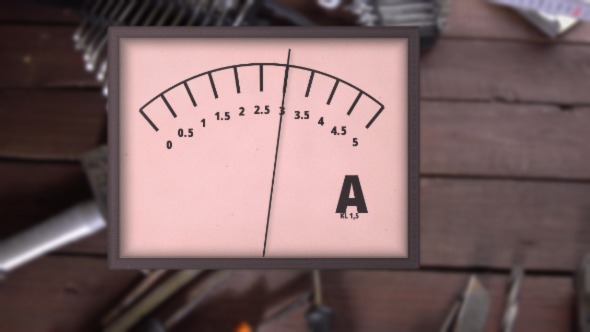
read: 3 A
